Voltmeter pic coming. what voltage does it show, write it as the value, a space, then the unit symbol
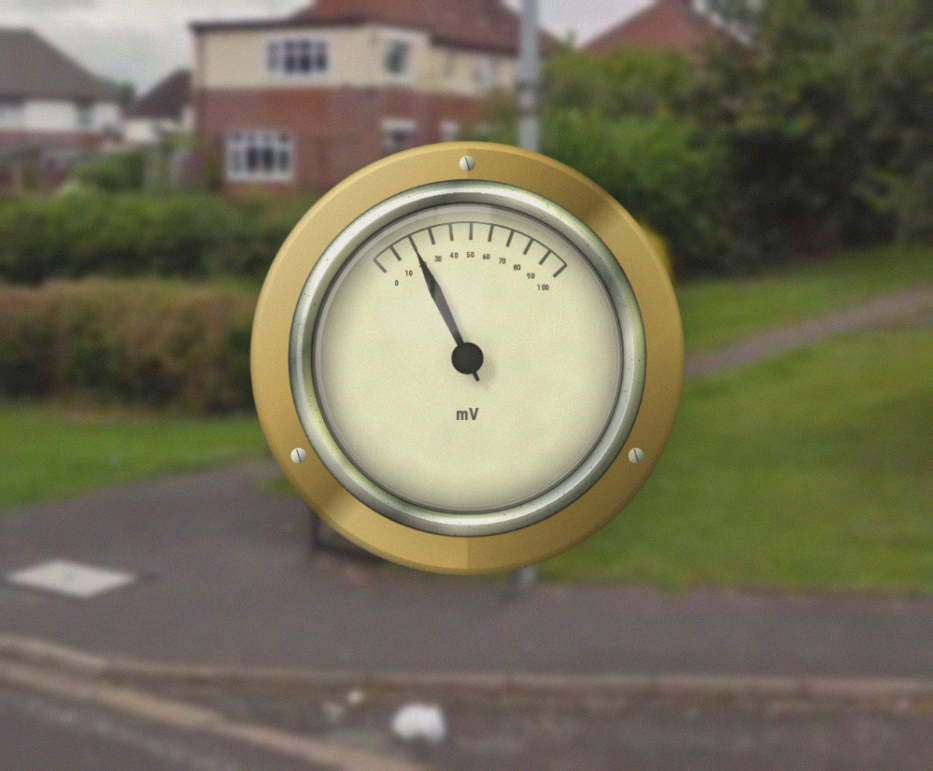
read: 20 mV
